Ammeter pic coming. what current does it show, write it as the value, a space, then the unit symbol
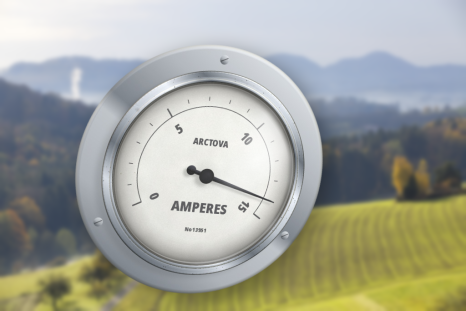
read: 14 A
